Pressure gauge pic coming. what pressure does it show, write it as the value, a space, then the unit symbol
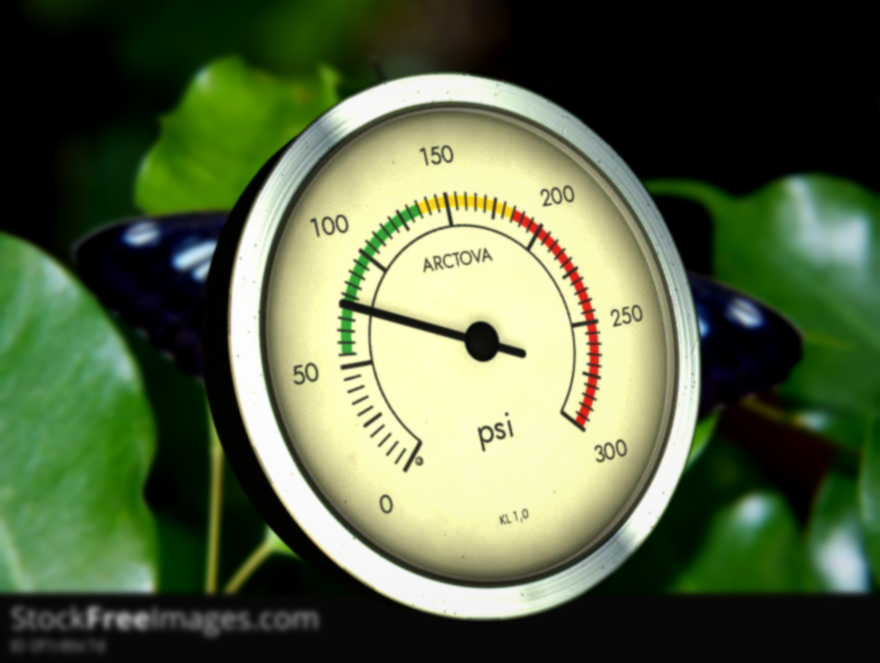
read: 75 psi
